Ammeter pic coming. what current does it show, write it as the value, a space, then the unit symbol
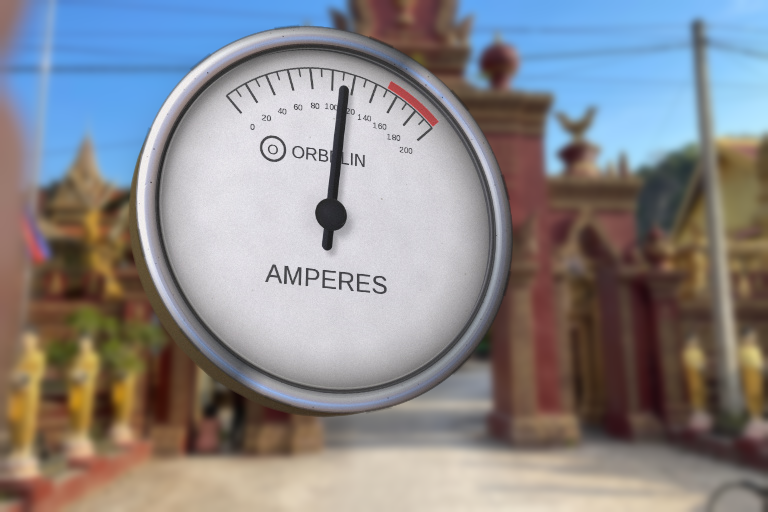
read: 110 A
